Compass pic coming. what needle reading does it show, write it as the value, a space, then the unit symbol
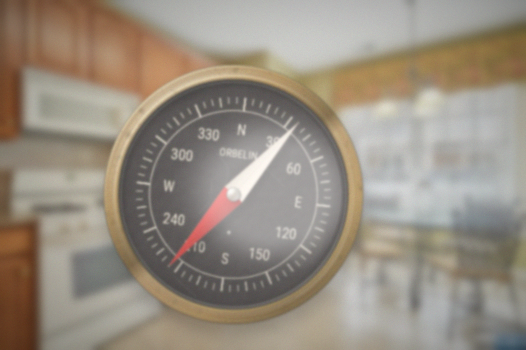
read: 215 °
